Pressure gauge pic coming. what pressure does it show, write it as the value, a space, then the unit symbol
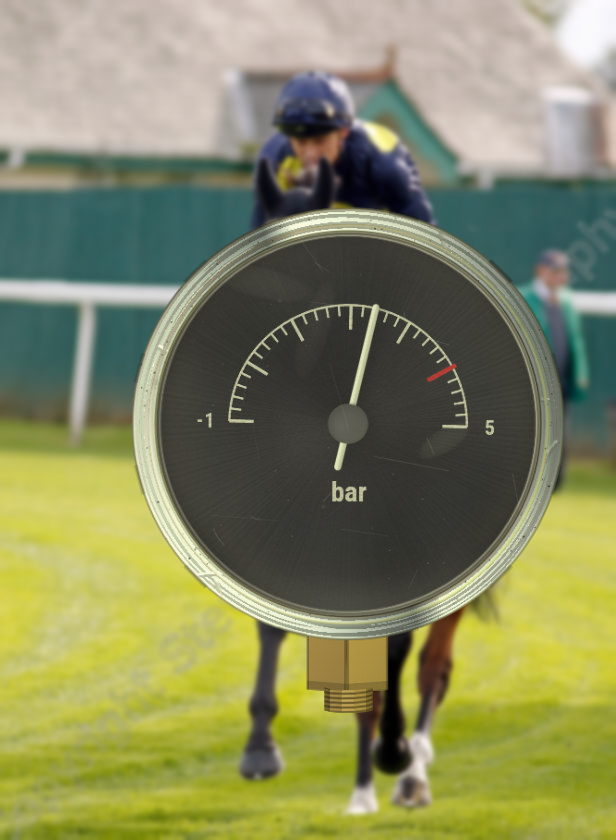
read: 2.4 bar
